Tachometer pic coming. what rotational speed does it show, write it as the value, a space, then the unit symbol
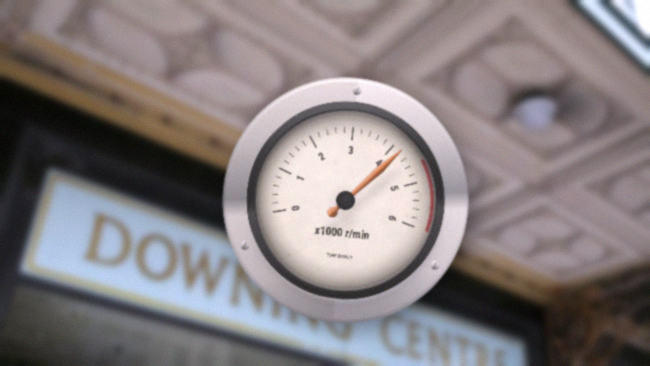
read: 4200 rpm
